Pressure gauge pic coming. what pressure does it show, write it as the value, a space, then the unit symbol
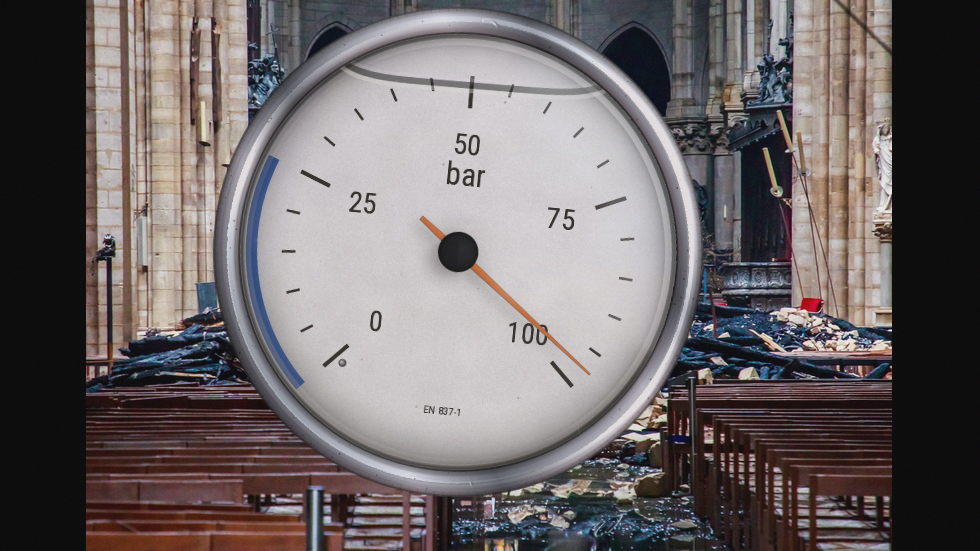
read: 97.5 bar
